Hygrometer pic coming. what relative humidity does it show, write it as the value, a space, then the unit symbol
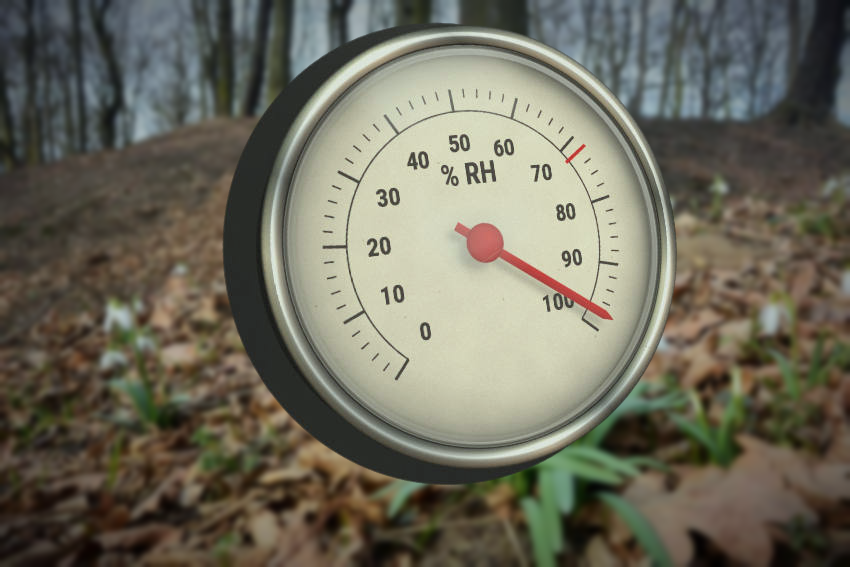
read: 98 %
